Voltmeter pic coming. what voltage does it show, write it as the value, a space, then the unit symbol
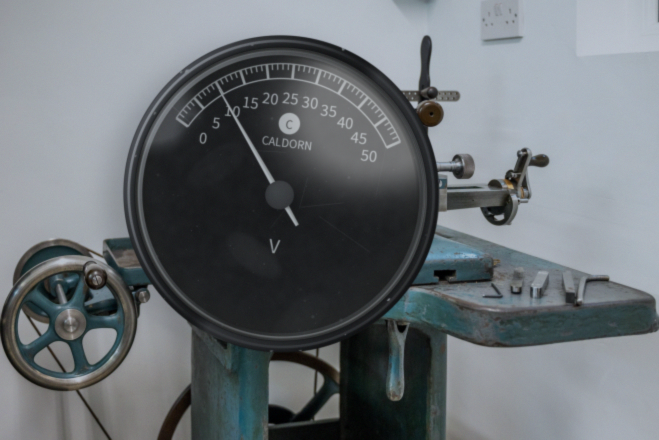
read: 10 V
